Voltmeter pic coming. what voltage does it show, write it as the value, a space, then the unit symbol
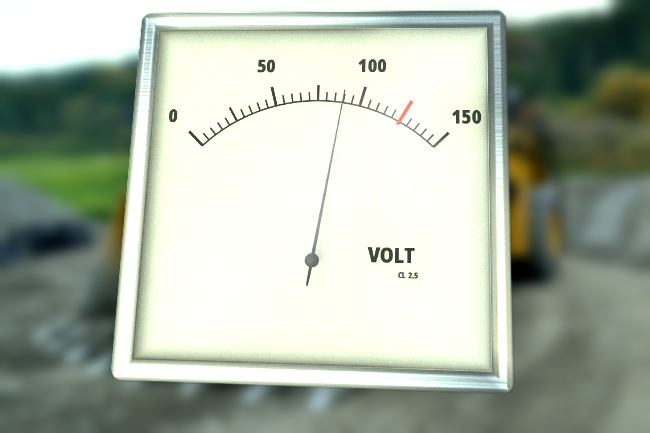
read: 90 V
